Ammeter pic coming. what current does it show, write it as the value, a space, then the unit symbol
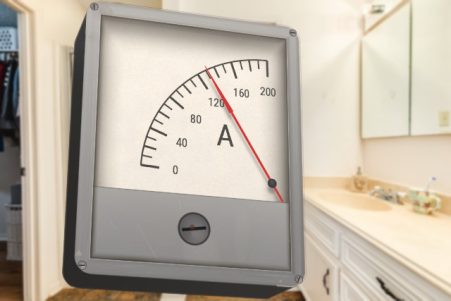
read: 130 A
